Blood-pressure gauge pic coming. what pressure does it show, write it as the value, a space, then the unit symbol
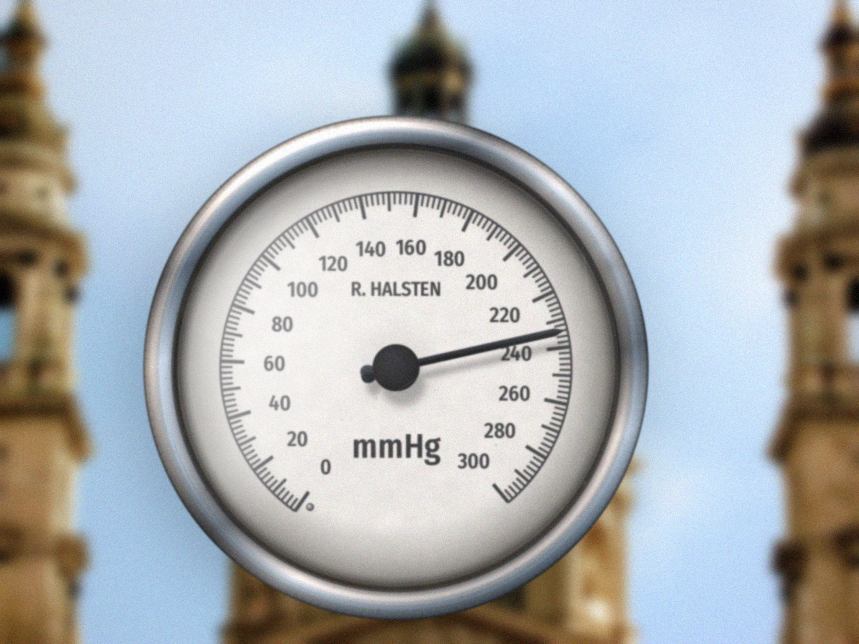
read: 234 mmHg
